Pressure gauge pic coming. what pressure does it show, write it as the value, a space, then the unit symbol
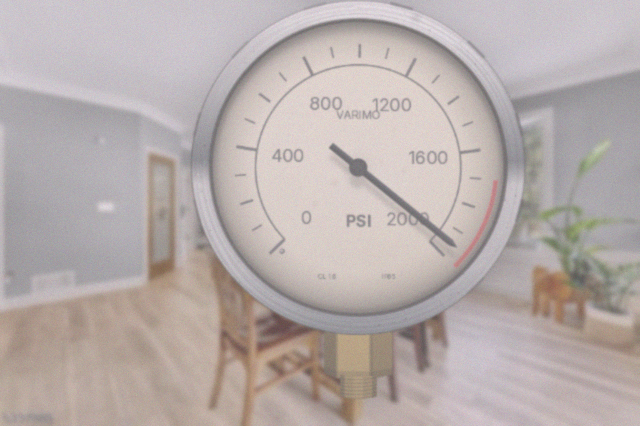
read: 1950 psi
